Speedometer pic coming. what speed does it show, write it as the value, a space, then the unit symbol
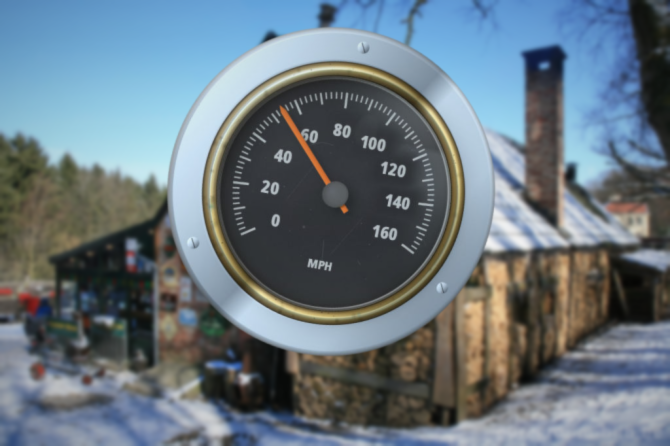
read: 54 mph
